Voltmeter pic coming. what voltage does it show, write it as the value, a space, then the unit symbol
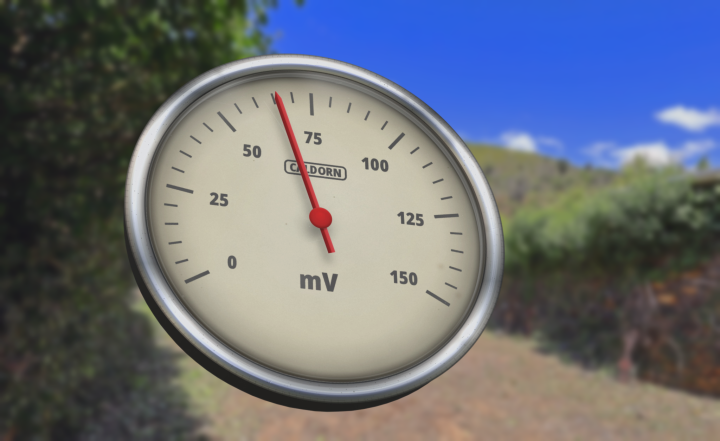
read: 65 mV
